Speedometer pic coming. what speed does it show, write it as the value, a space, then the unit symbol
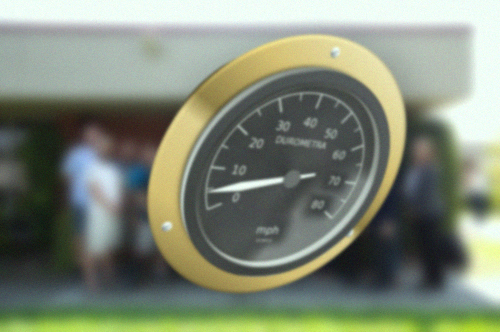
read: 5 mph
